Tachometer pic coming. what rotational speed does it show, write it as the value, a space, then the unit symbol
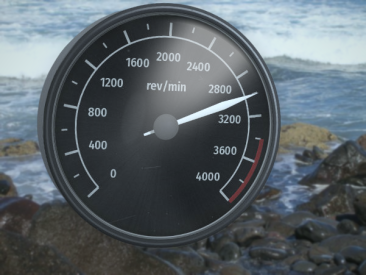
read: 3000 rpm
